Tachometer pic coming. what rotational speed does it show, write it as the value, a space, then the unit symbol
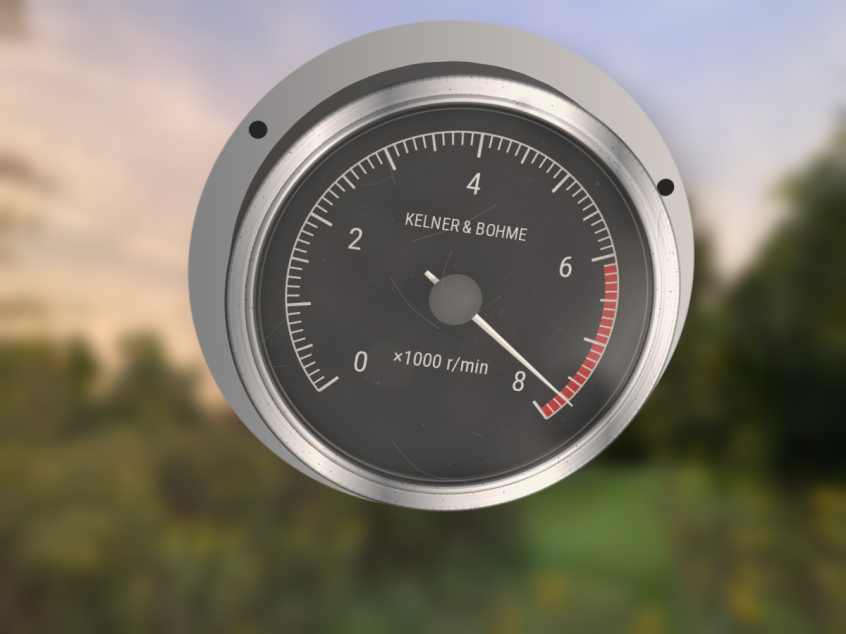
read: 7700 rpm
